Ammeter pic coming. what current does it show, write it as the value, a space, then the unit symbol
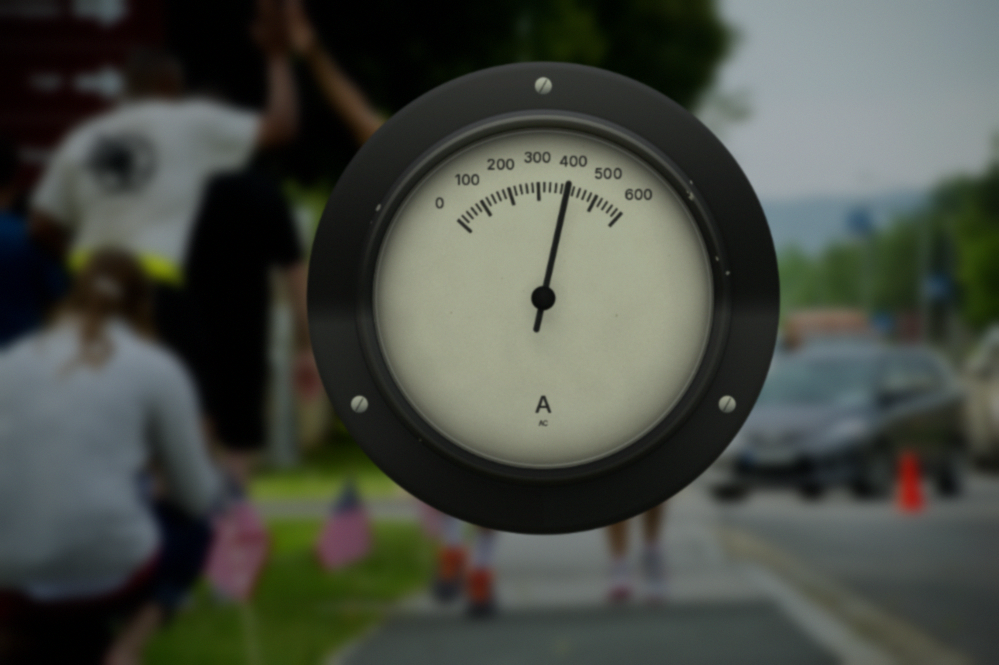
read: 400 A
